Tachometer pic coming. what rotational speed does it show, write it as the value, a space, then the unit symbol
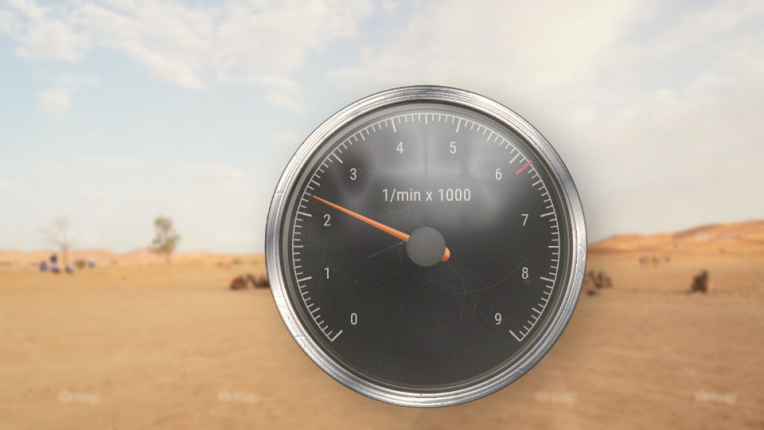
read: 2300 rpm
